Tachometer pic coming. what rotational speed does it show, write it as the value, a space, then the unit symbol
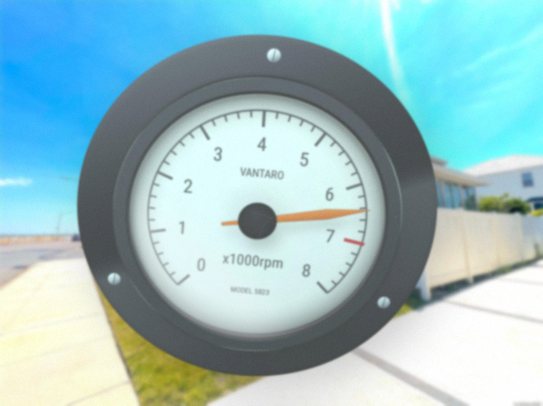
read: 6400 rpm
